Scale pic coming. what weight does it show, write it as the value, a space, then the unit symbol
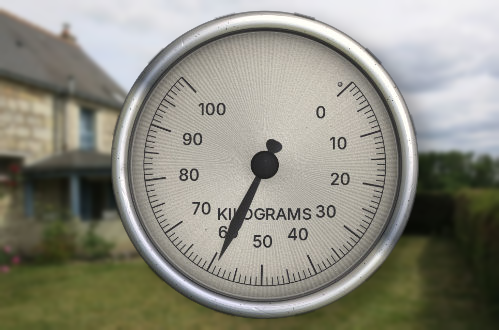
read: 59 kg
